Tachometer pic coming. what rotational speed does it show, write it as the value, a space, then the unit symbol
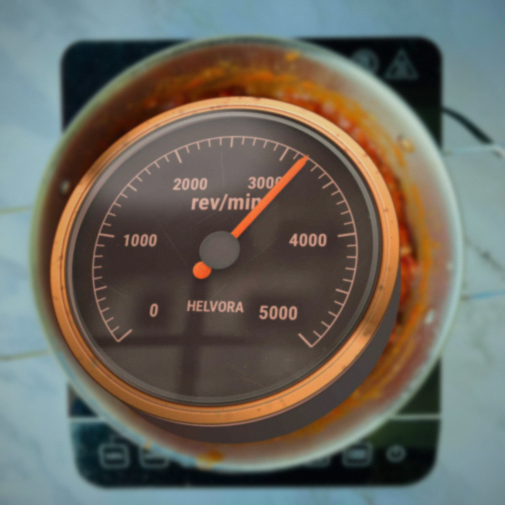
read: 3200 rpm
